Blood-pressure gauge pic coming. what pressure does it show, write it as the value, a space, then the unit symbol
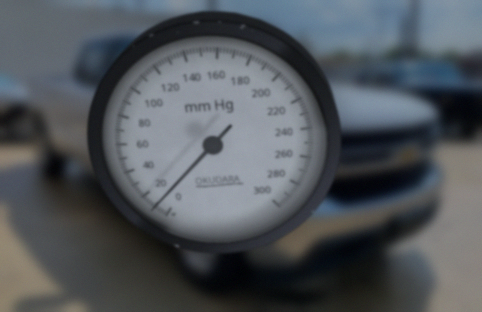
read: 10 mmHg
